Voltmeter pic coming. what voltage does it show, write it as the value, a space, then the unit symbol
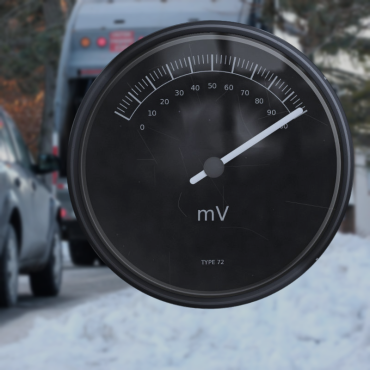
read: 98 mV
